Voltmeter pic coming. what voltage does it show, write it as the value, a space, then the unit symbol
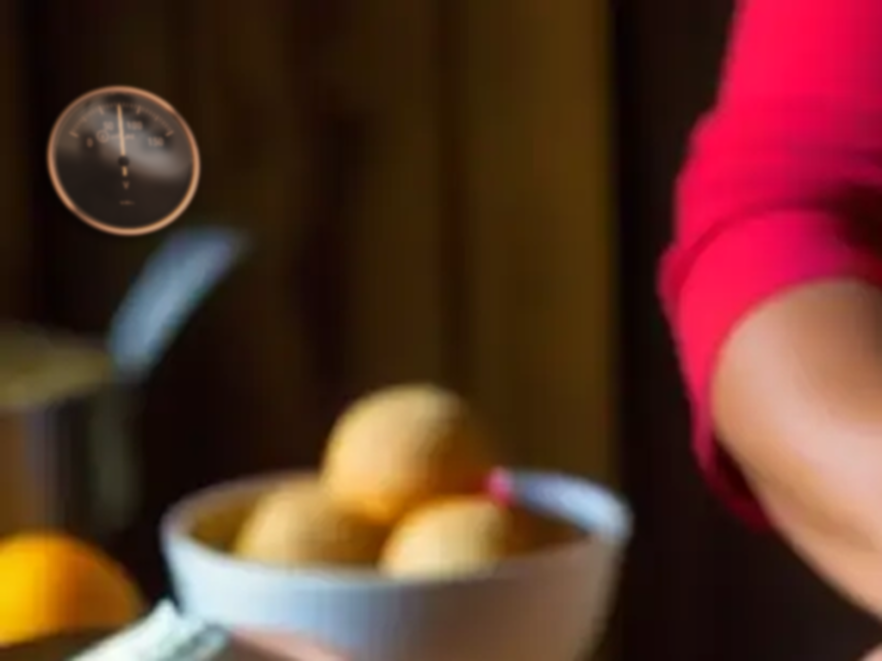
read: 75 V
